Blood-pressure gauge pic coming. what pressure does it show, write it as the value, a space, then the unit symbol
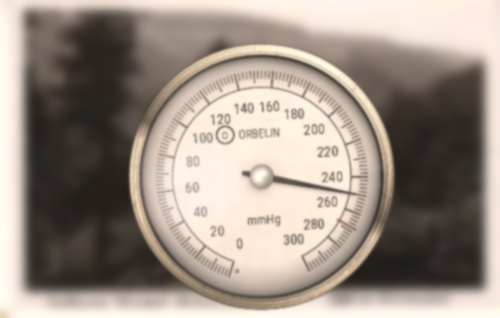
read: 250 mmHg
